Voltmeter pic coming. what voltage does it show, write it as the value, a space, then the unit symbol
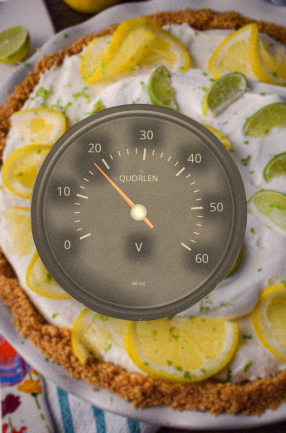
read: 18 V
